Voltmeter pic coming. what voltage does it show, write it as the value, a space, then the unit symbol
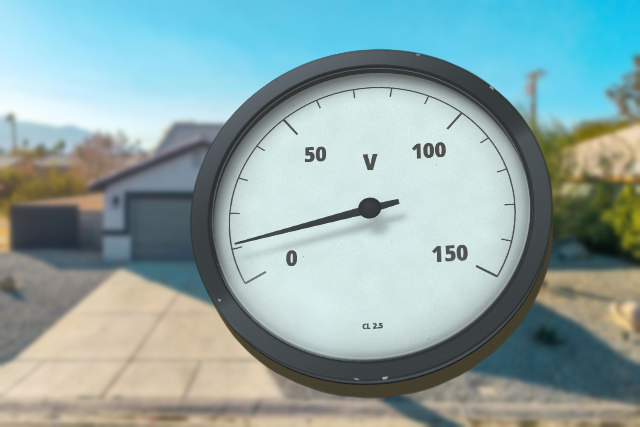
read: 10 V
